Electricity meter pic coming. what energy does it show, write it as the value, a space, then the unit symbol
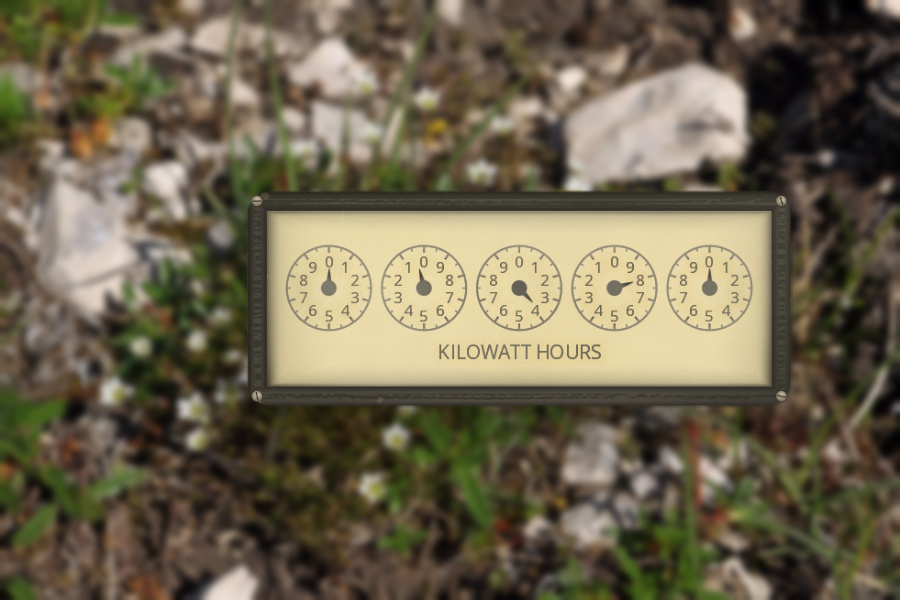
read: 380 kWh
